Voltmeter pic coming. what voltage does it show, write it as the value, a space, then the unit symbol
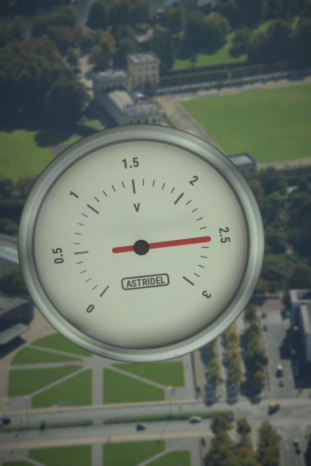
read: 2.5 V
